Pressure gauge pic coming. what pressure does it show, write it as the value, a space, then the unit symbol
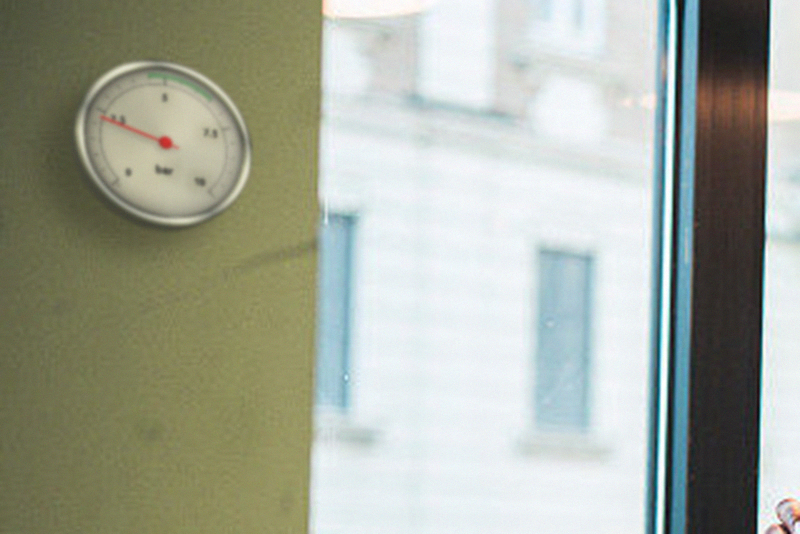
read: 2.25 bar
